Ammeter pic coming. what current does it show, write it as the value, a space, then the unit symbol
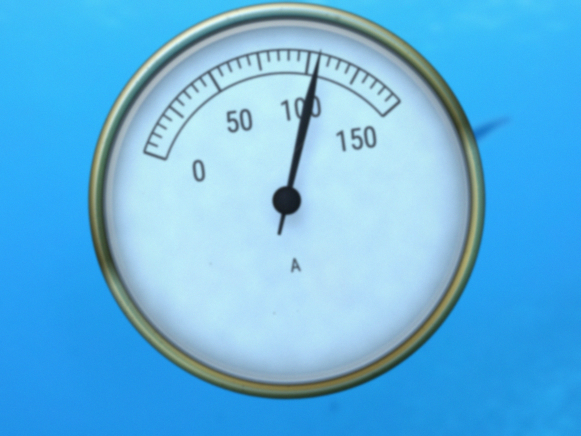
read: 105 A
